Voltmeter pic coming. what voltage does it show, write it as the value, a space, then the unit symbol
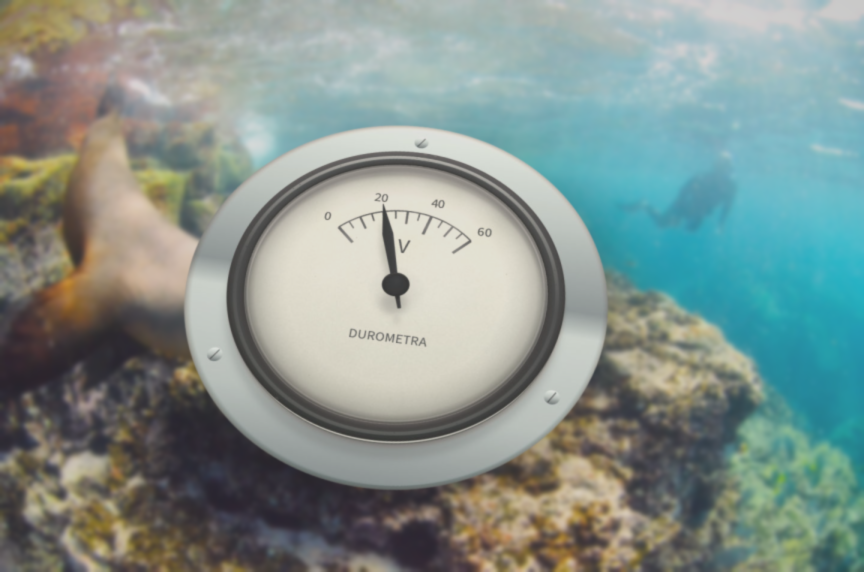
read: 20 V
